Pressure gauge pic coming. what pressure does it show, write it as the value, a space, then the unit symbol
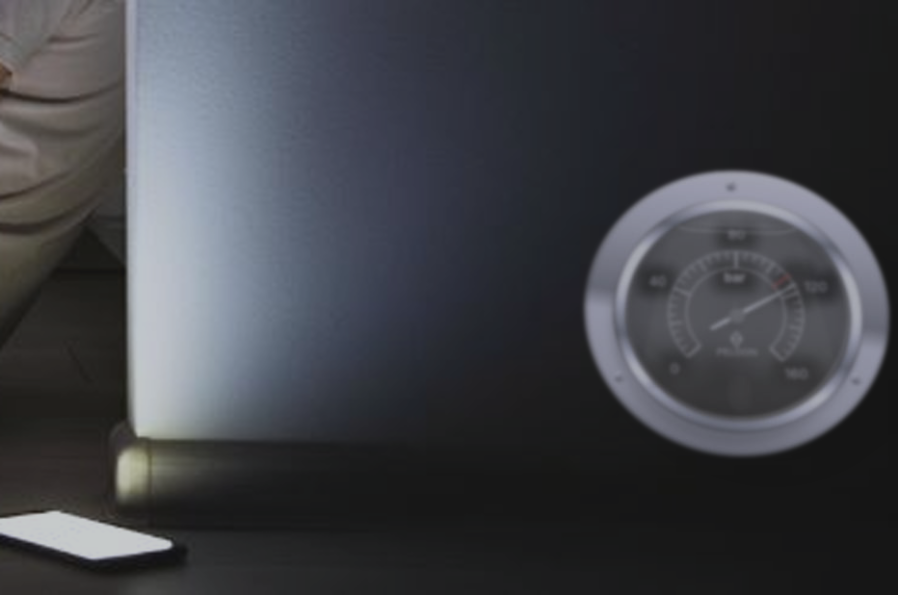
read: 115 bar
